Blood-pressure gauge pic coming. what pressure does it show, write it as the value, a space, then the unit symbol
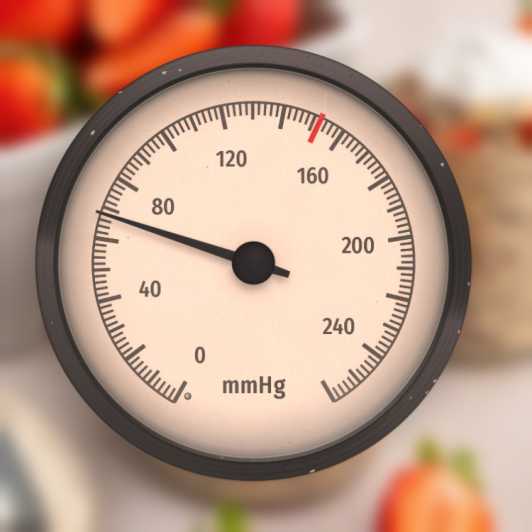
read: 68 mmHg
